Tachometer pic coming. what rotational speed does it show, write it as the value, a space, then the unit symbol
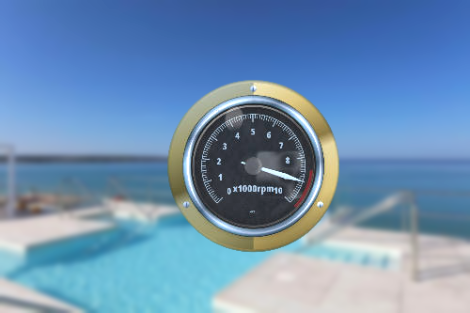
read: 9000 rpm
